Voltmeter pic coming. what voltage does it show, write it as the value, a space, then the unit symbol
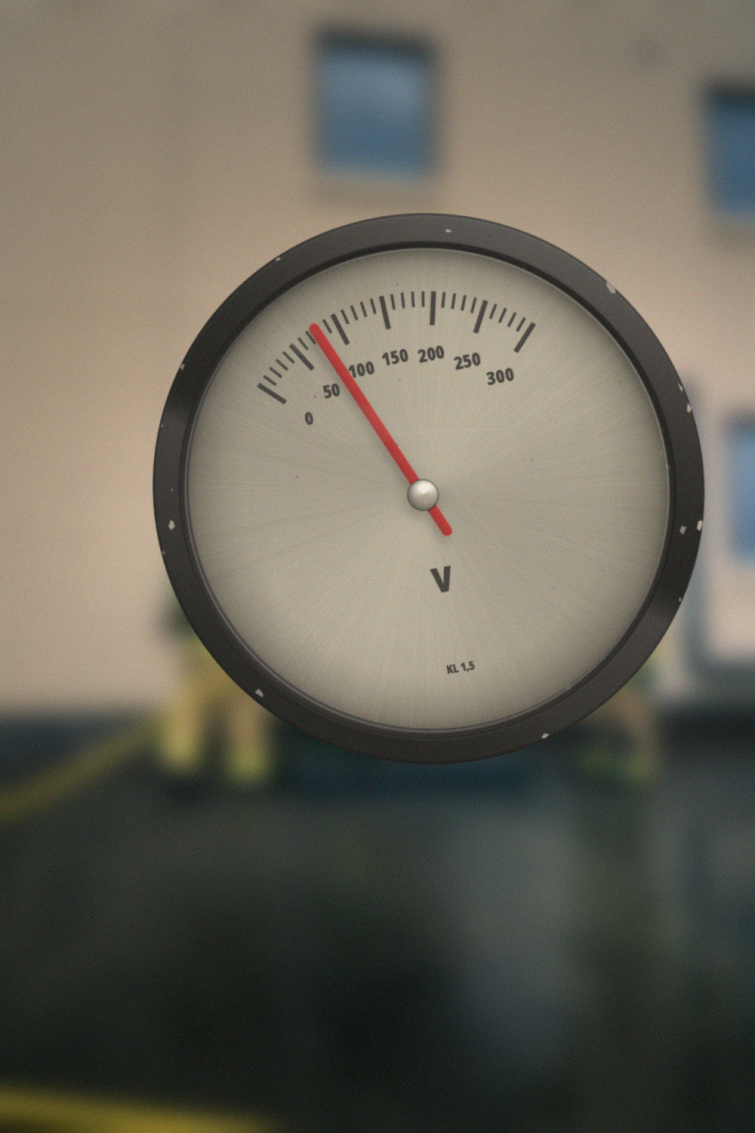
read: 80 V
